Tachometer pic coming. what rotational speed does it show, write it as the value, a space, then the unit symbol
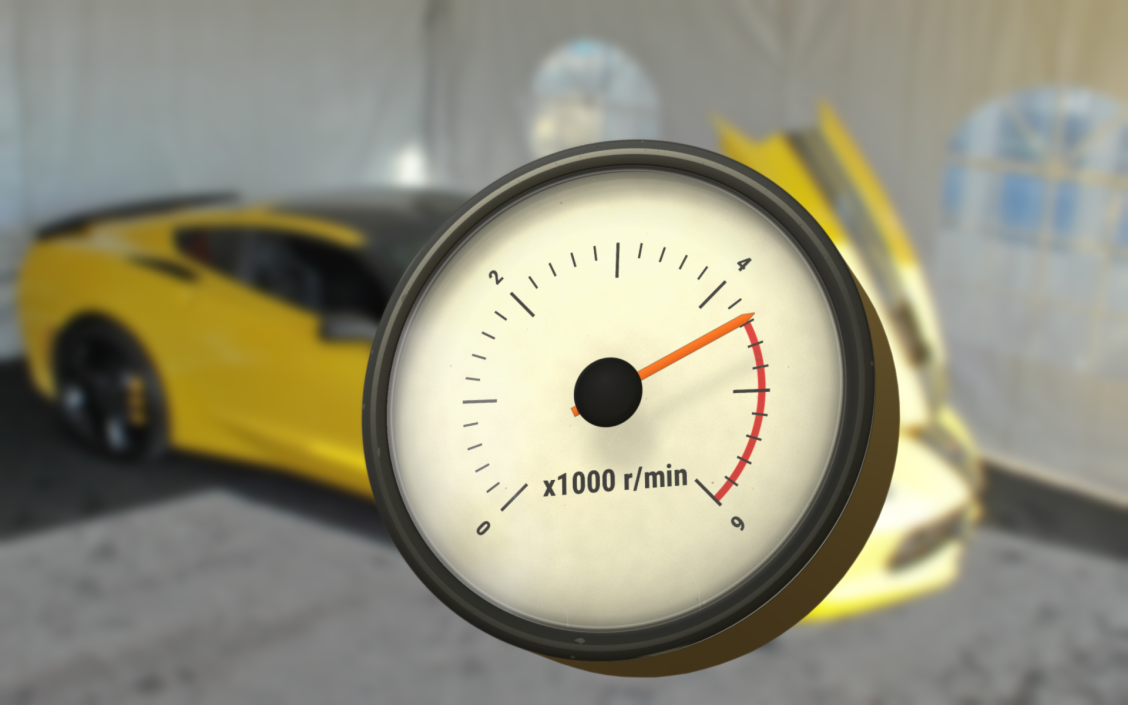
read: 4400 rpm
